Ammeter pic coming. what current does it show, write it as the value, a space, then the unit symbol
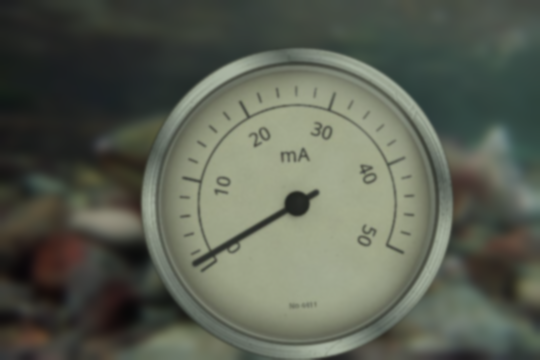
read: 1 mA
